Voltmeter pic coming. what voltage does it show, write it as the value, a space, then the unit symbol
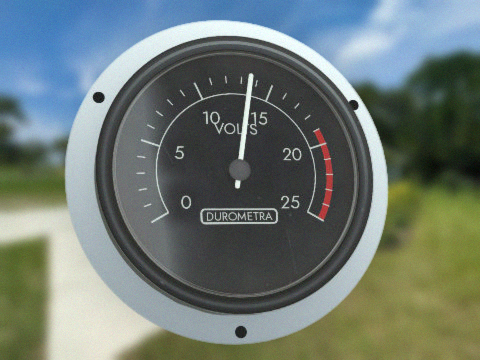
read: 13.5 V
